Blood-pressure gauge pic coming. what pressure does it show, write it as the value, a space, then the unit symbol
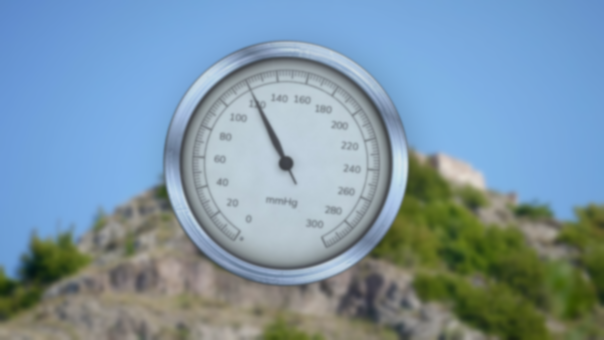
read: 120 mmHg
